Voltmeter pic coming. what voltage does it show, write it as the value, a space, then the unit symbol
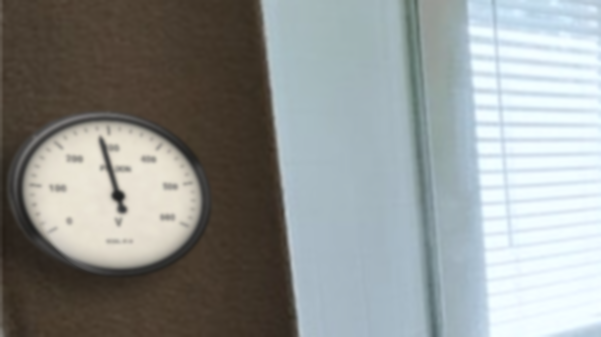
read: 280 V
